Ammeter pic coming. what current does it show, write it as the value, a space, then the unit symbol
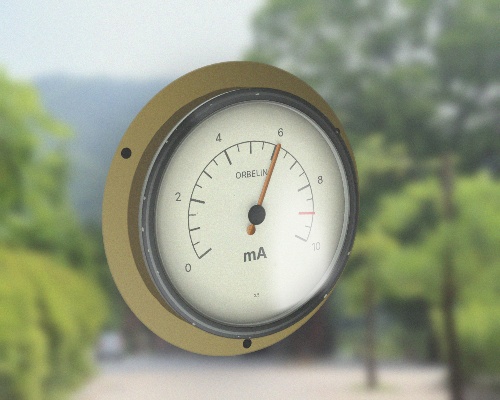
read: 6 mA
